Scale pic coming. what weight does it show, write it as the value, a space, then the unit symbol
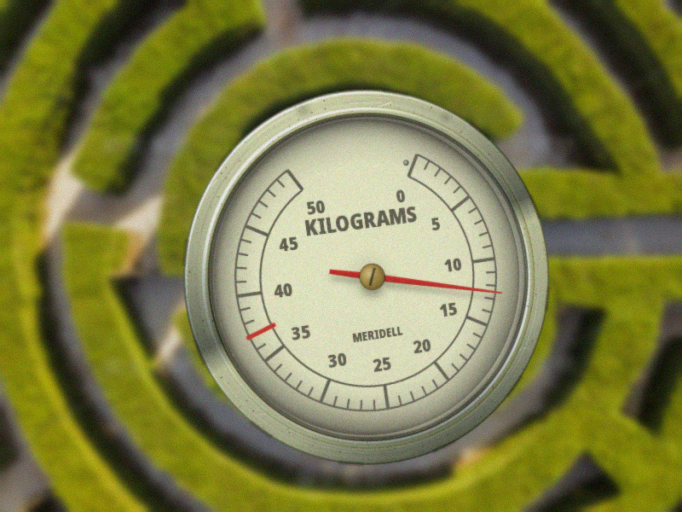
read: 12.5 kg
